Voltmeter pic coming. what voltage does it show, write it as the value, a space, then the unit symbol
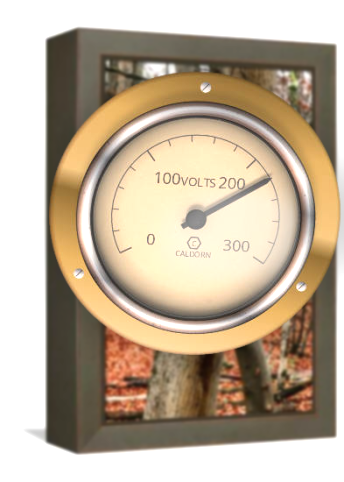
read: 220 V
